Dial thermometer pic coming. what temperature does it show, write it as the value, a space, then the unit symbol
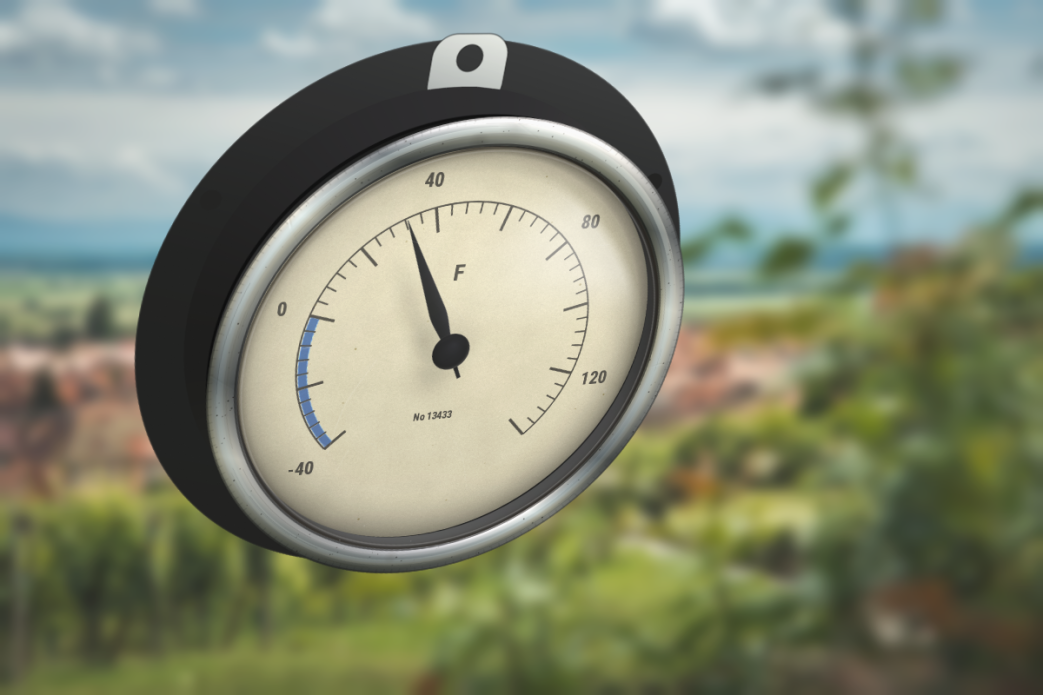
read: 32 °F
